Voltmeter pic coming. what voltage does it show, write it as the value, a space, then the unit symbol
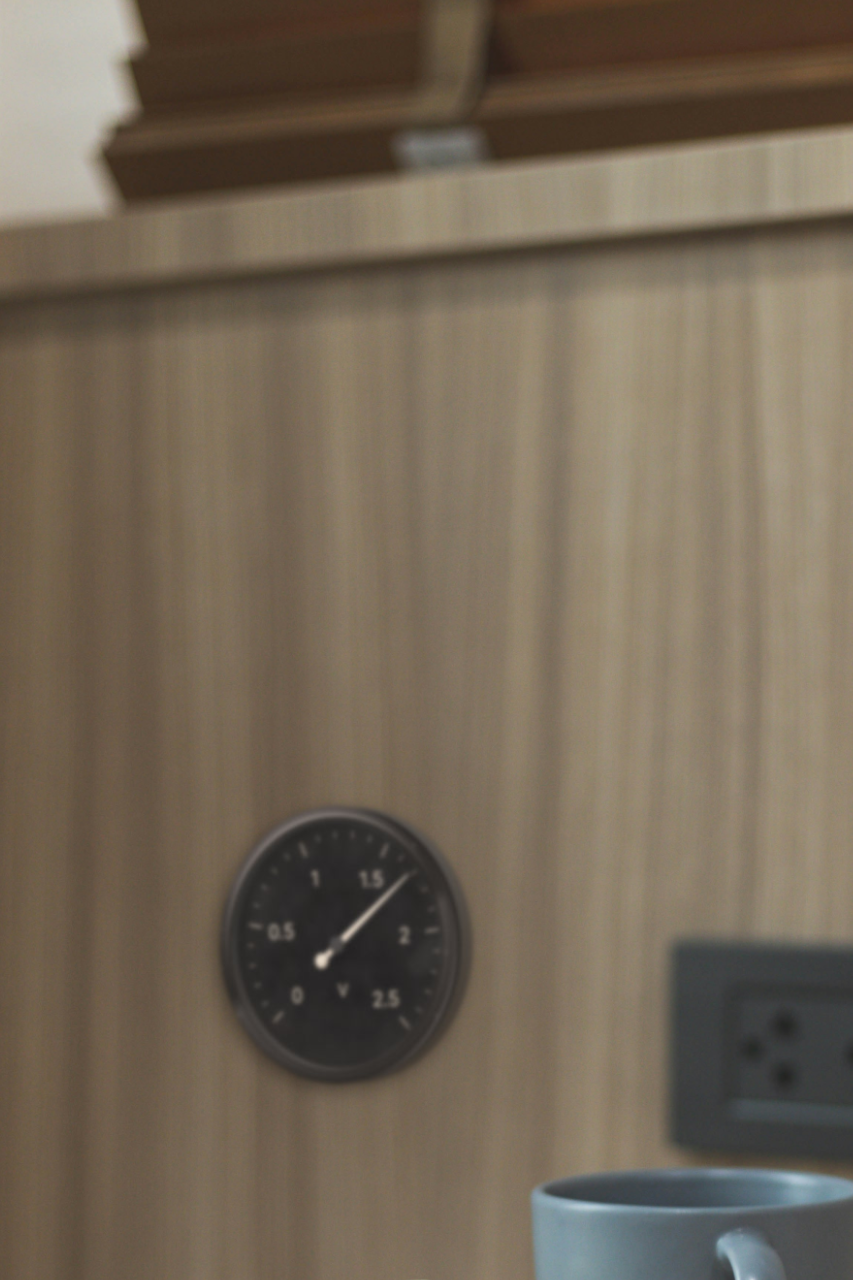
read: 1.7 V
